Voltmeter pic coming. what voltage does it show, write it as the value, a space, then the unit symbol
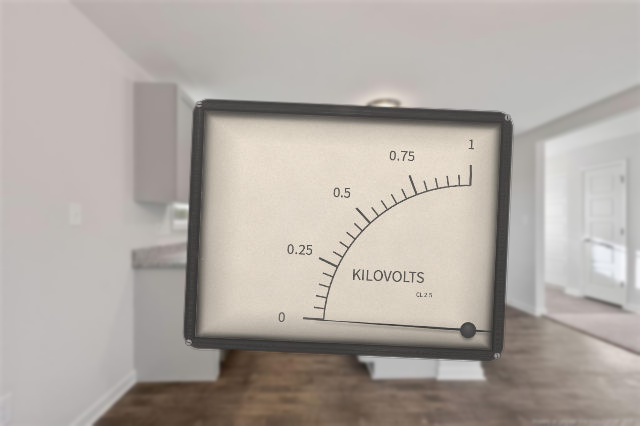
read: 0 kV
